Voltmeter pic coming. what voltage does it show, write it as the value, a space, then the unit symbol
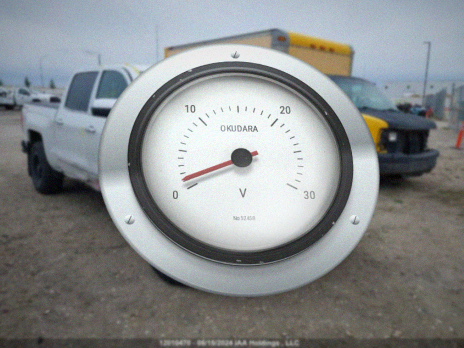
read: 1 V
